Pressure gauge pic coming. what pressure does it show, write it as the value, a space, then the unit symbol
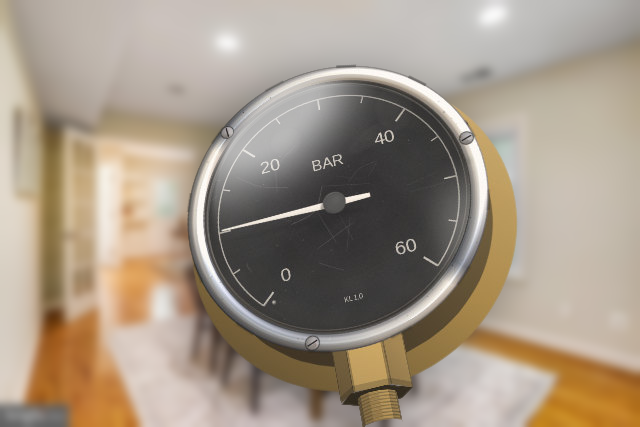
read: 10 bar
